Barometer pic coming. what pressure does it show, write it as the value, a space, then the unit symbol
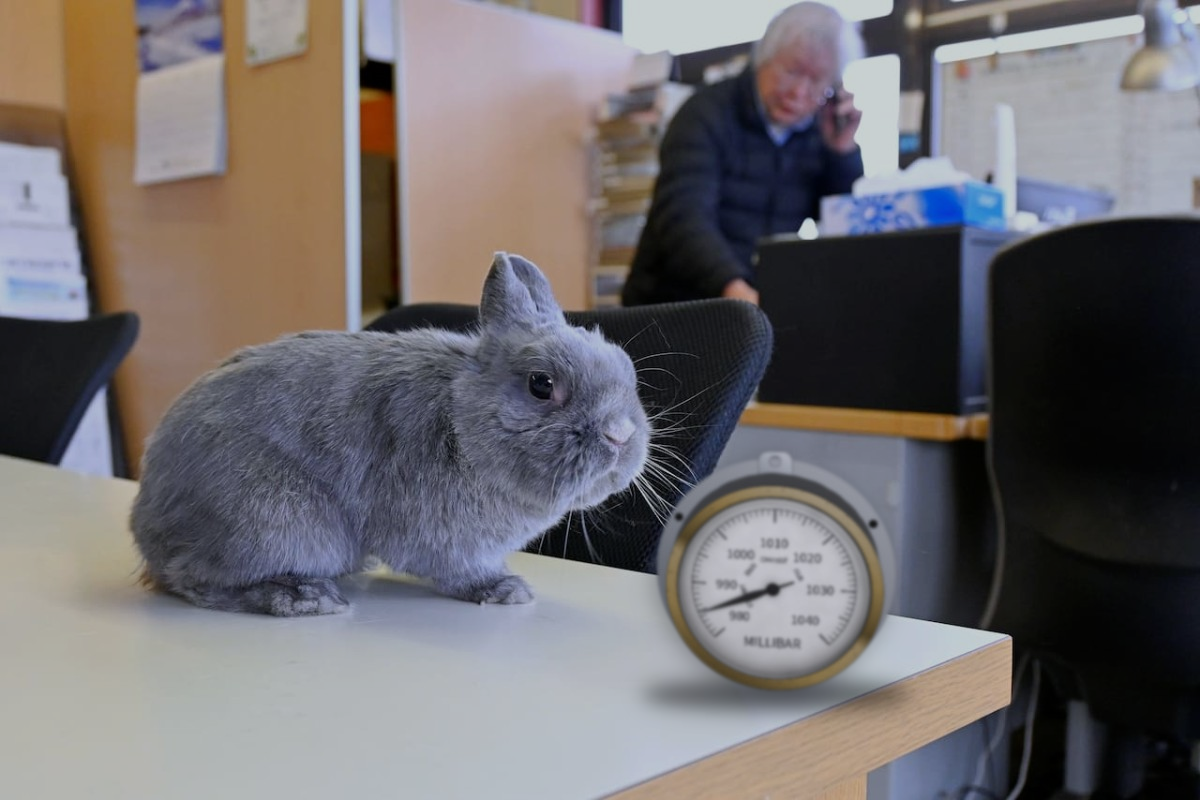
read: 985 mbar
